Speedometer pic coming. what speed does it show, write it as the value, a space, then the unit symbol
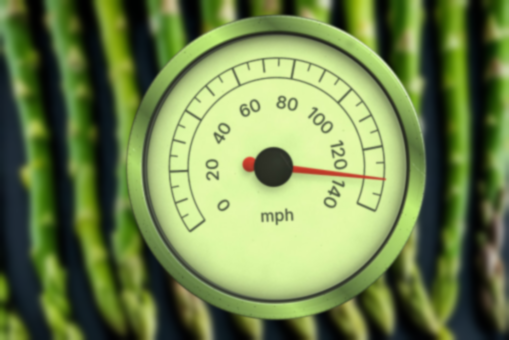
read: 130 mph
